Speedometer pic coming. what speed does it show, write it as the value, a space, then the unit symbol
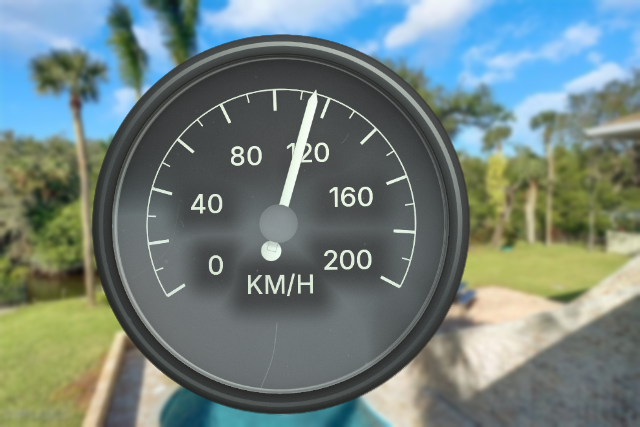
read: 115 km/h
